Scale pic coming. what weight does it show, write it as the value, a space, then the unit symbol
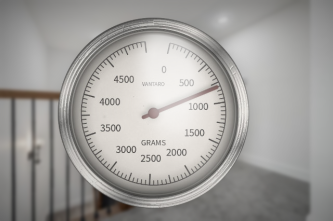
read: 800 g
